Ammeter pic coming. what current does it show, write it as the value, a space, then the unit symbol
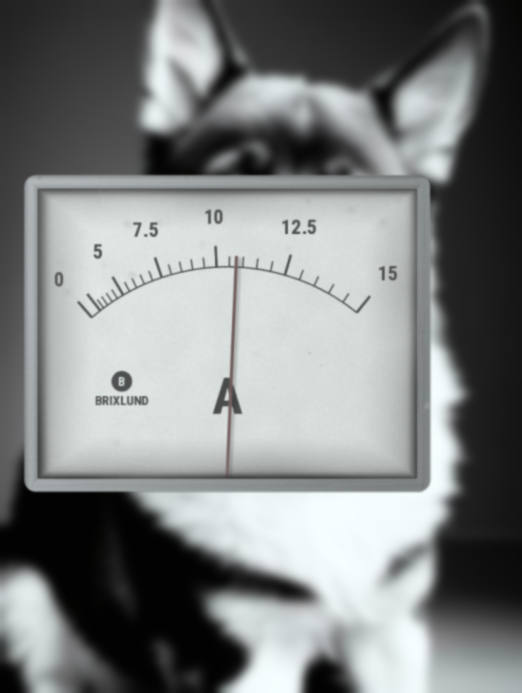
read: 10.75 A
